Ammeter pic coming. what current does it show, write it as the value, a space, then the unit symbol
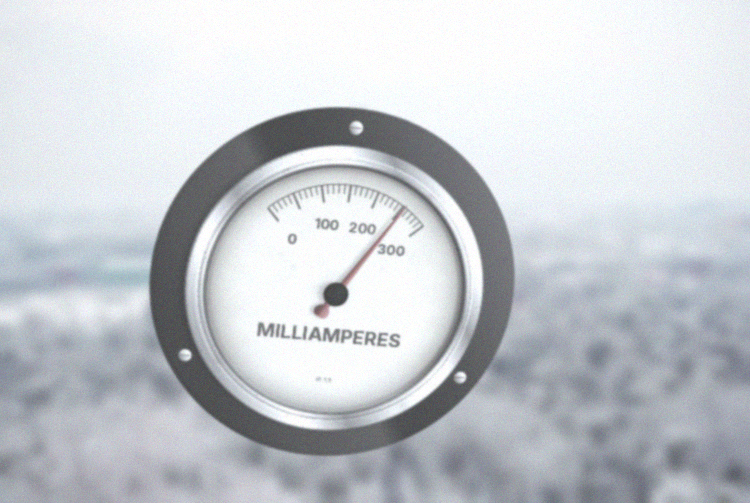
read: 250 mA
